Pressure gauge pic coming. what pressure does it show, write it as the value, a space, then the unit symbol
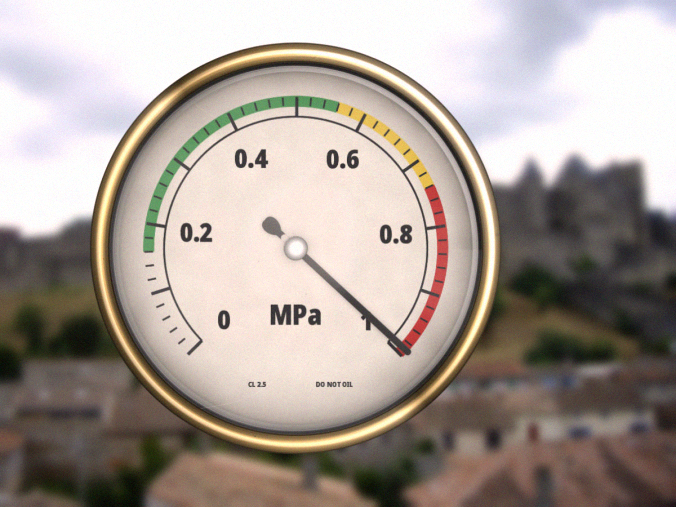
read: 0.99 MPa
